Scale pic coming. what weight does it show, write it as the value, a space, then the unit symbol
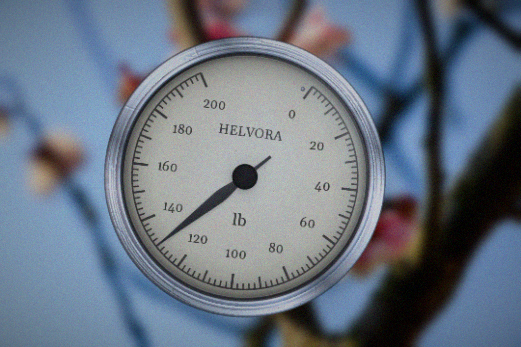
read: 130 lb
